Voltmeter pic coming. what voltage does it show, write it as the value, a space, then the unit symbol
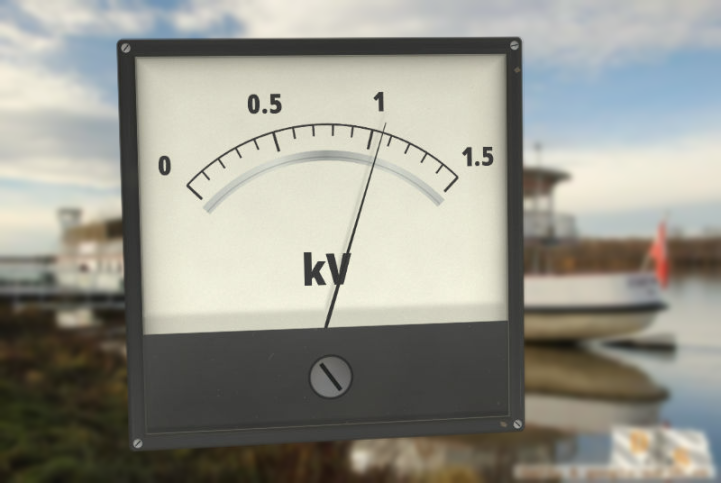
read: 1.05 kV
